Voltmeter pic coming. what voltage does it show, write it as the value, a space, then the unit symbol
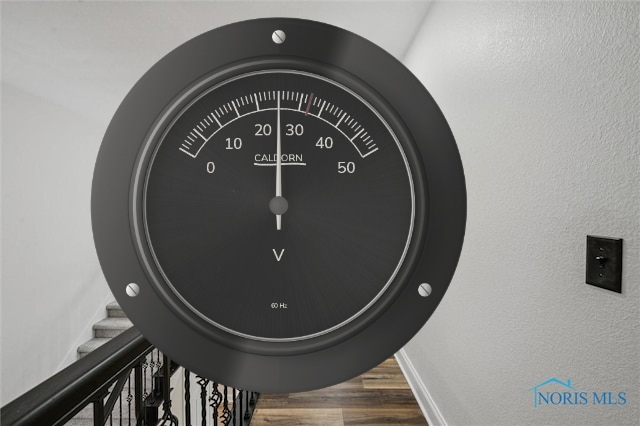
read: 25 V
